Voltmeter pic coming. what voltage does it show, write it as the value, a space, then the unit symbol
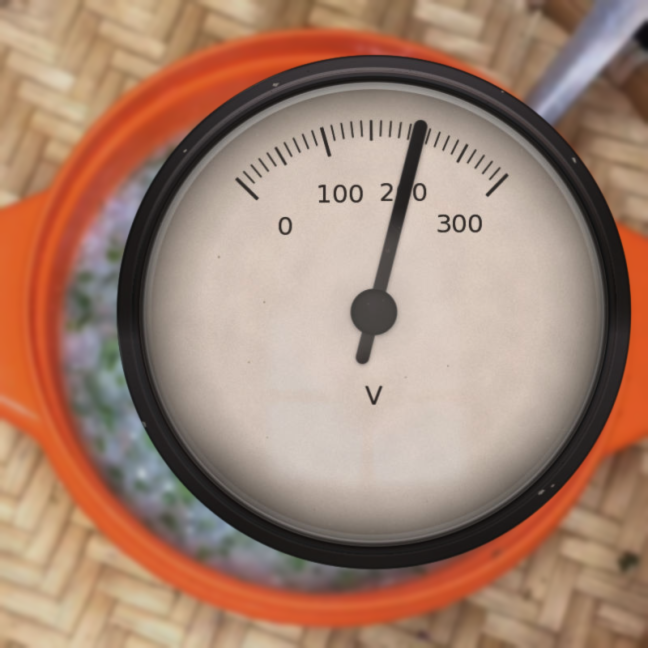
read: 200 V
